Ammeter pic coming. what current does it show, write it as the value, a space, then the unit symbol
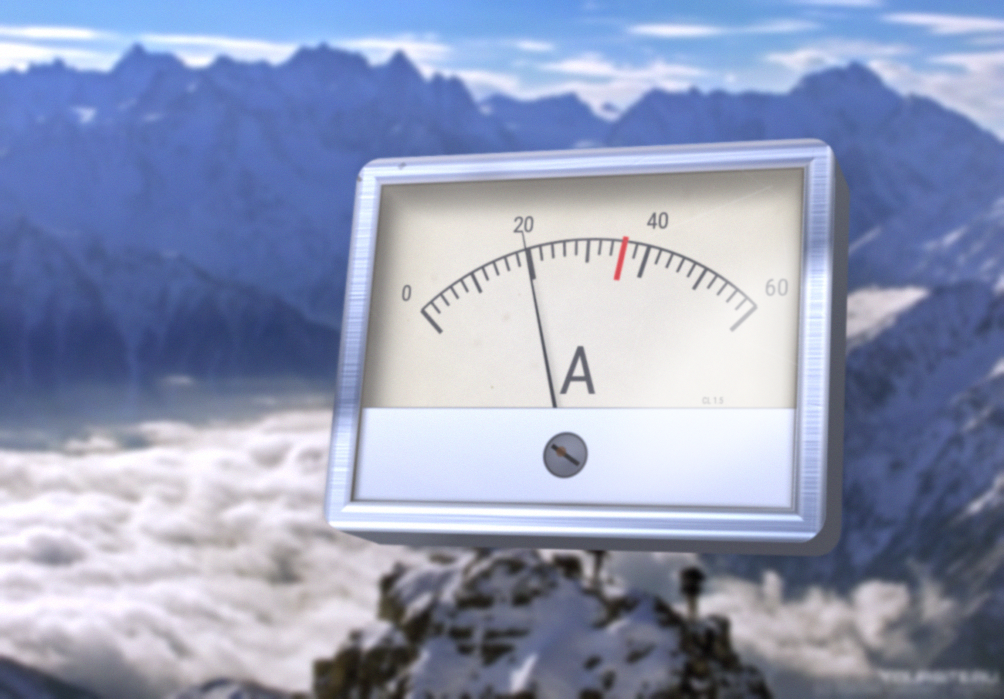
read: 20 A
